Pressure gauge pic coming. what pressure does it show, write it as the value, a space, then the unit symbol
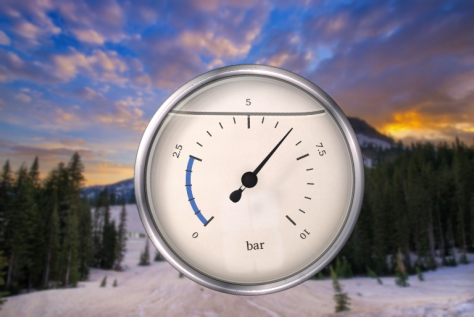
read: 6.5 bar
